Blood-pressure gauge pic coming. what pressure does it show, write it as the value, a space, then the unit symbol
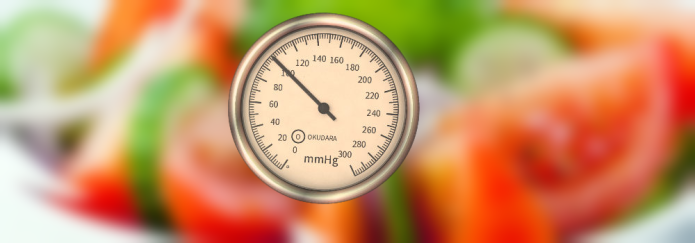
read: 100 mmHg
